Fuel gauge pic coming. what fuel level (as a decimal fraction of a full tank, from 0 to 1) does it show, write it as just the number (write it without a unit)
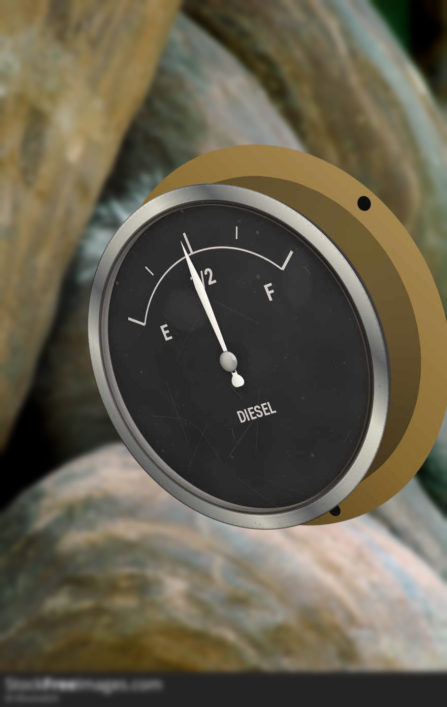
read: 0.5
